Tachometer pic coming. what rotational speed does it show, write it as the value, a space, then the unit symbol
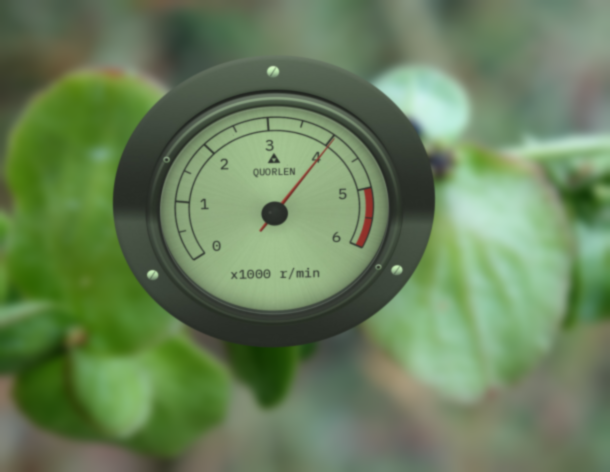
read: 4000 rpm
